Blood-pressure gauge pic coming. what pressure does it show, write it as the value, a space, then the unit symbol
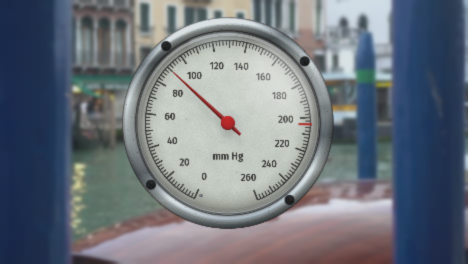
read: 90 mmHg
